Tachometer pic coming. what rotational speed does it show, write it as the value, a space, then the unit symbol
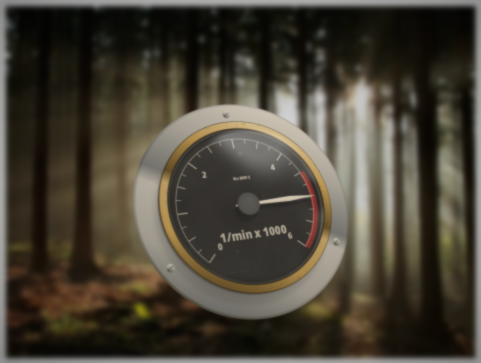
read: 5000 rpm
